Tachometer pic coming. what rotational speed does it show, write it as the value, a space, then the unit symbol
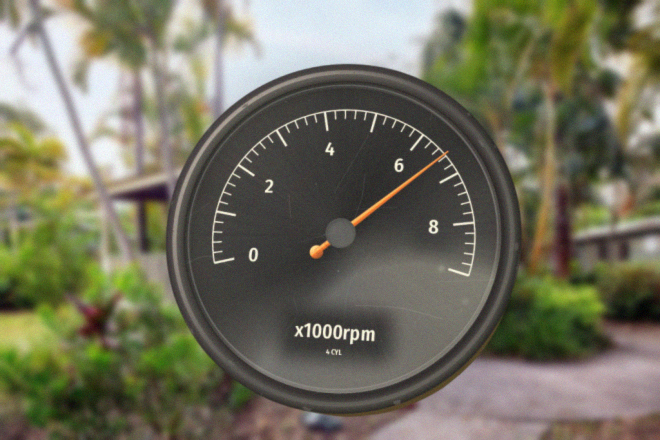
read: 6600 rpm
